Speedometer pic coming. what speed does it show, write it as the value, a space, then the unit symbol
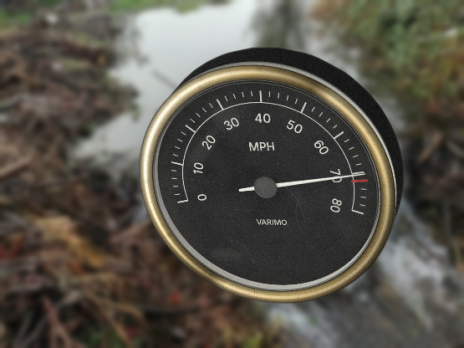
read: 70 mph
